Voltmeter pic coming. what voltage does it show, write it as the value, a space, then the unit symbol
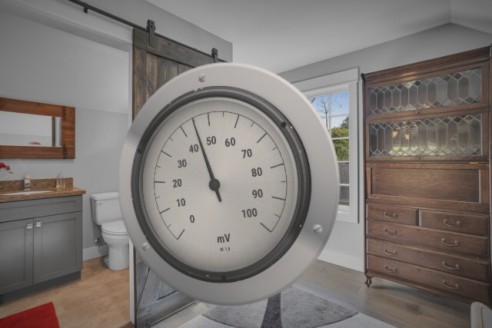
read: 45 mV
